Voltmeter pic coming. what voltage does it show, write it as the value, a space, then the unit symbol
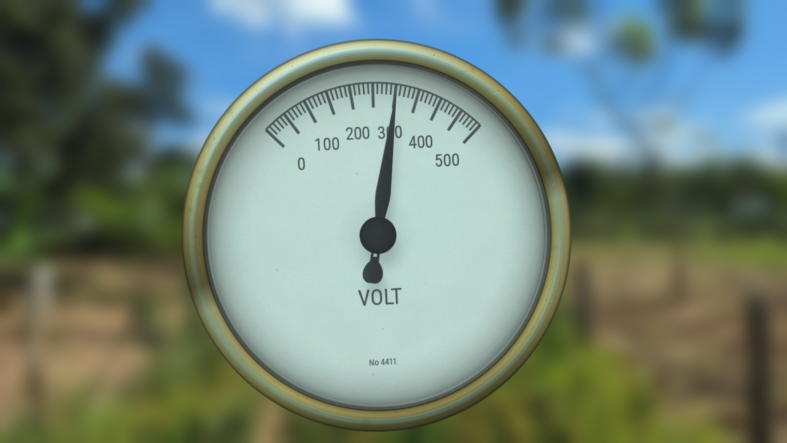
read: 300 V
